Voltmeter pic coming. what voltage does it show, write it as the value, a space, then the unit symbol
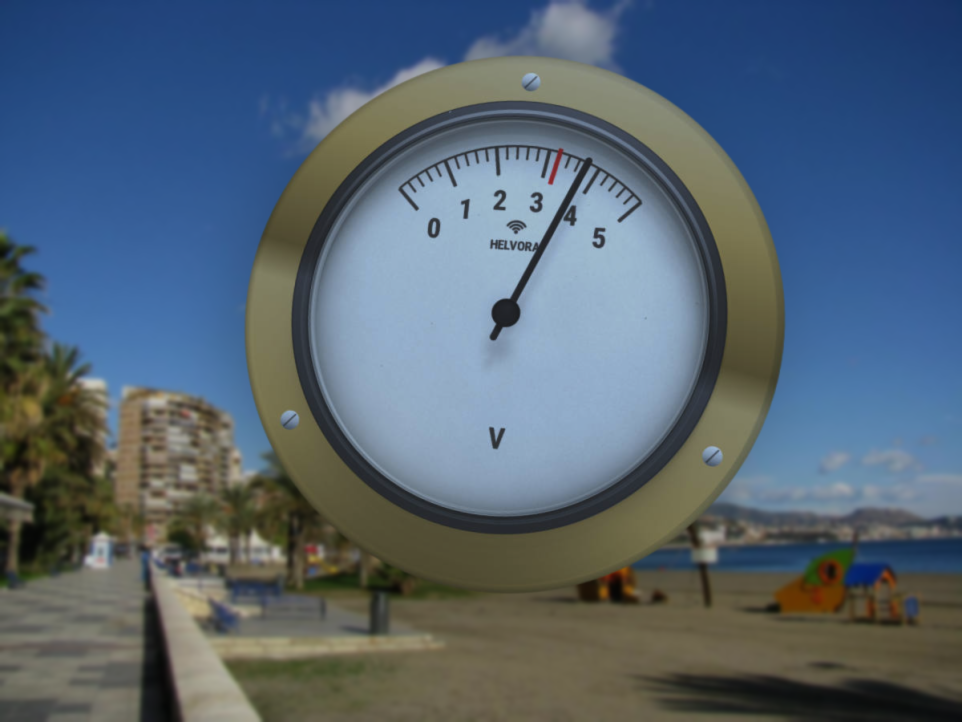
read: 3.8 V
